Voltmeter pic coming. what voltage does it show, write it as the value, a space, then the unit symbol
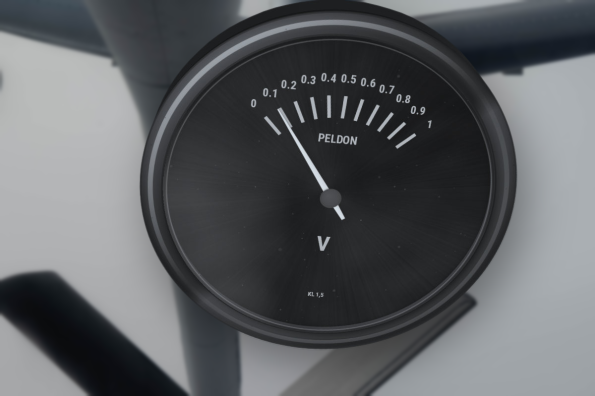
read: 0.1 V
